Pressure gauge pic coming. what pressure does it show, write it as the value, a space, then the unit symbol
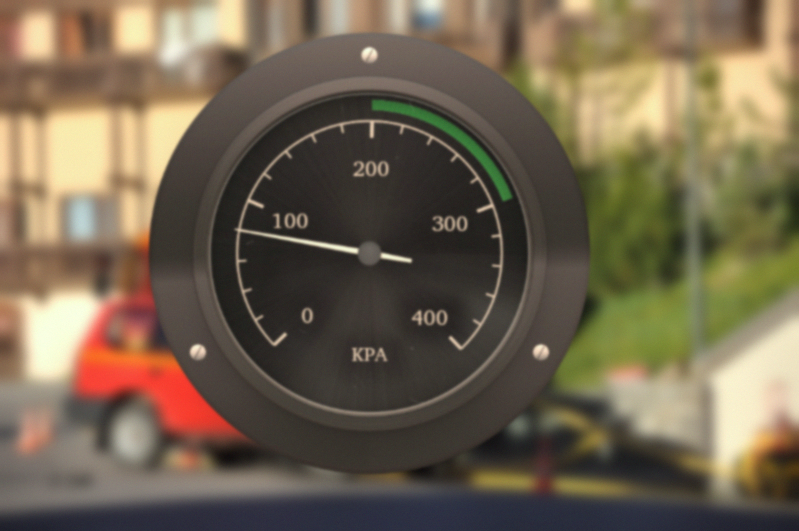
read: 80 kPa
